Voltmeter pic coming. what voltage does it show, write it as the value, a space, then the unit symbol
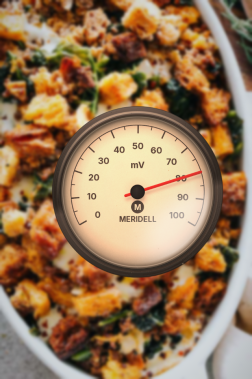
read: 80 mV
